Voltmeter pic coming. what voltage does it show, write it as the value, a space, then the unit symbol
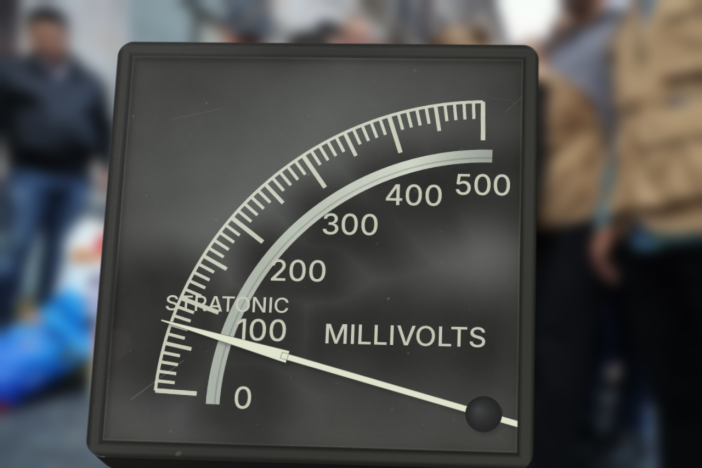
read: 70 mV
